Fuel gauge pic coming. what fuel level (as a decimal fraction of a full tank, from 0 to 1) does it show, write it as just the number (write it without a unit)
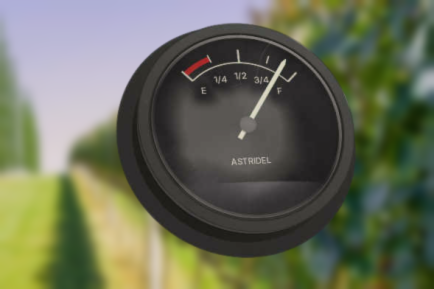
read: 0.875
